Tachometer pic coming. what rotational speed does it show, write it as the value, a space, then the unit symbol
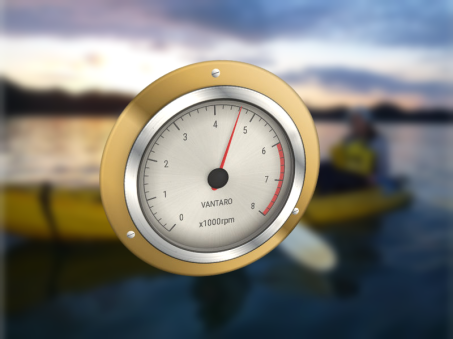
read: 4600 rpm
